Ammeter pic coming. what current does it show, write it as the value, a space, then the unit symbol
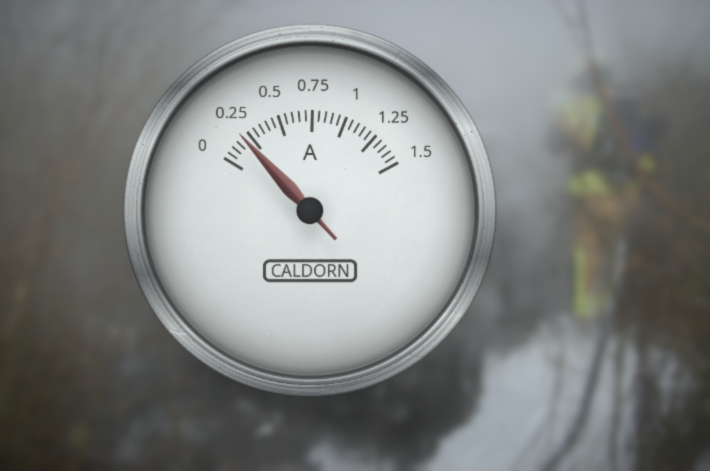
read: 0.2 A
